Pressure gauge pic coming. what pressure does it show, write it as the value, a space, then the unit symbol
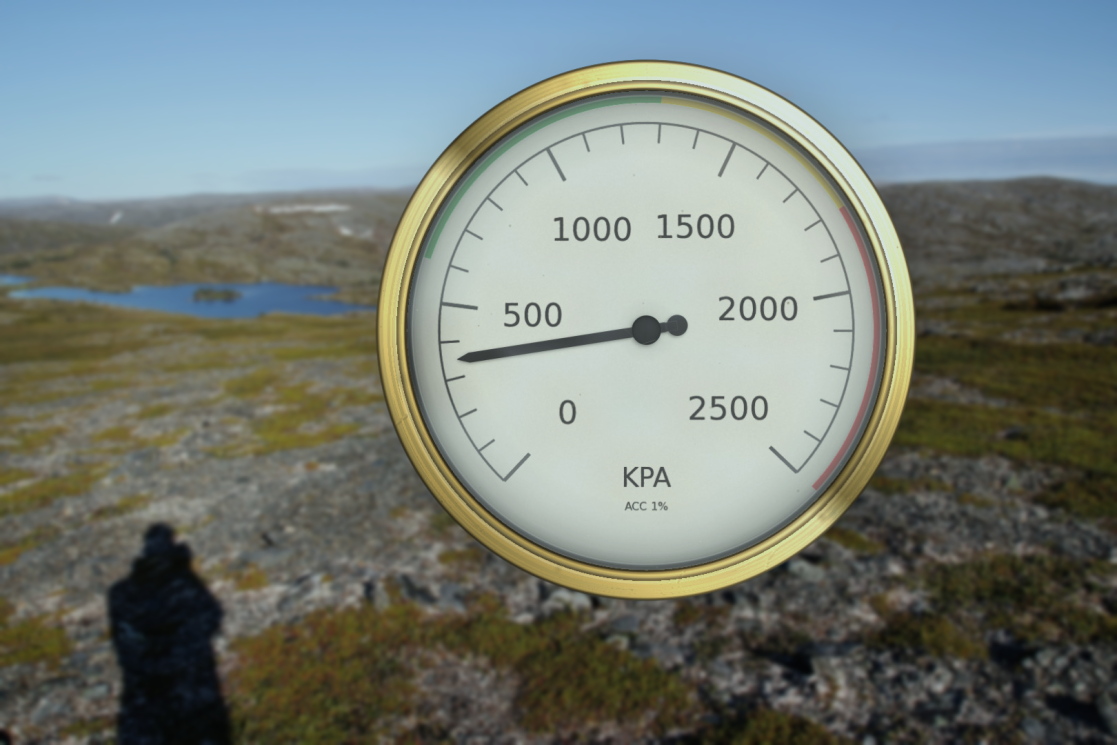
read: 350 kPa
